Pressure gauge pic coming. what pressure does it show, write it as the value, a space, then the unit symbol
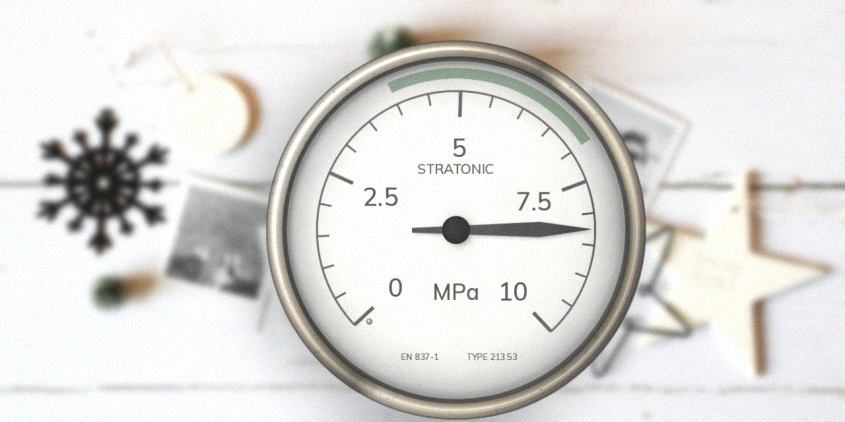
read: 8.25 MPa
